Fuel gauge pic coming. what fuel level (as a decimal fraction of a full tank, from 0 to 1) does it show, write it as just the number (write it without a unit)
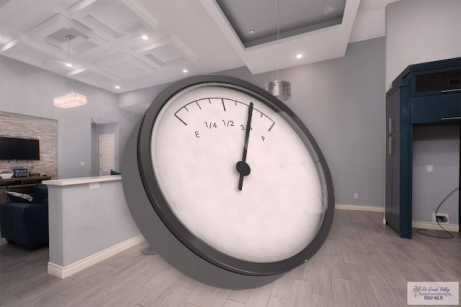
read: 0.75
